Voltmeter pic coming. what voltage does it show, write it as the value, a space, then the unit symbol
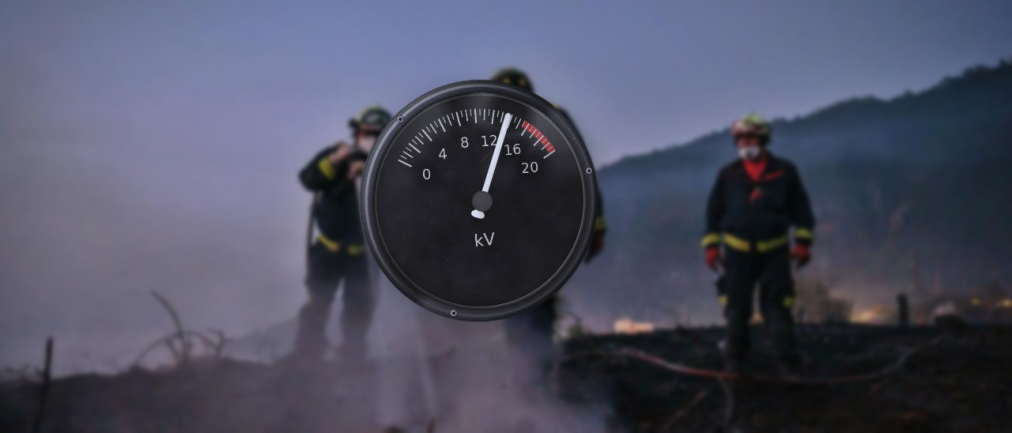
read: 13.5 kV
